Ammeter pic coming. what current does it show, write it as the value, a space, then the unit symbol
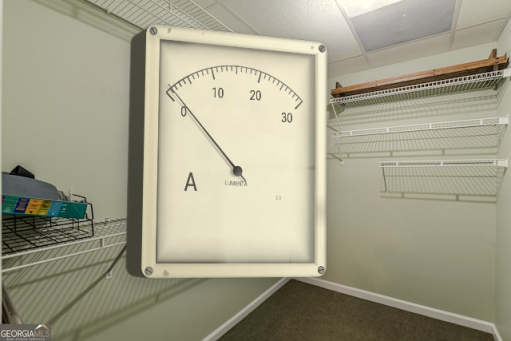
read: 1 A
